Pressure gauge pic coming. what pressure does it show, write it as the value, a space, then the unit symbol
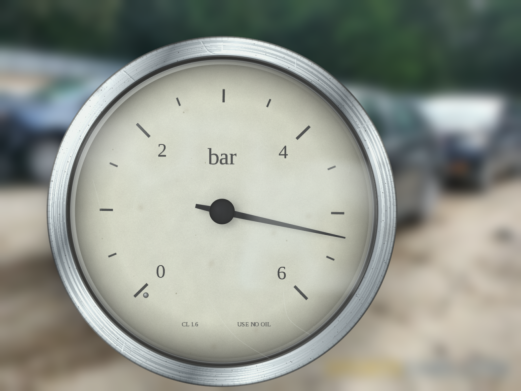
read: 5.25 bar
